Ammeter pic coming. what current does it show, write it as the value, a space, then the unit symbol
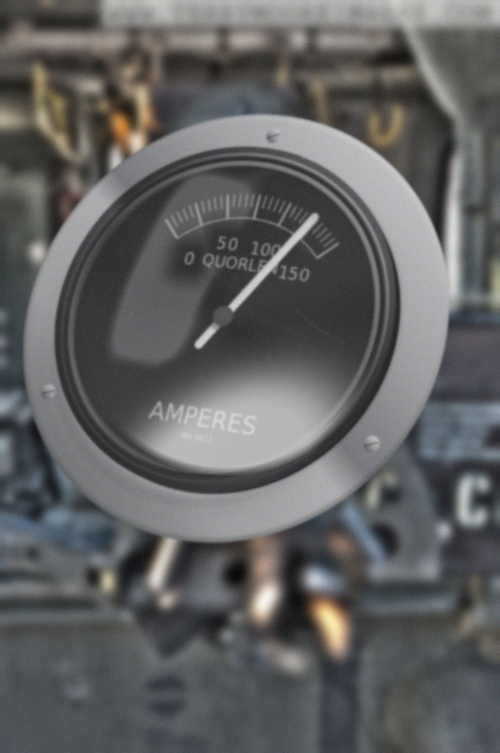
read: 125 A
